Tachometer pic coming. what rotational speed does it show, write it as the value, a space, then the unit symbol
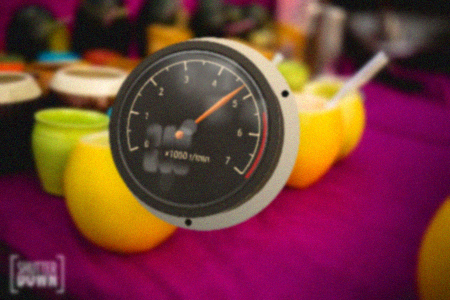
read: 4750 rpm
